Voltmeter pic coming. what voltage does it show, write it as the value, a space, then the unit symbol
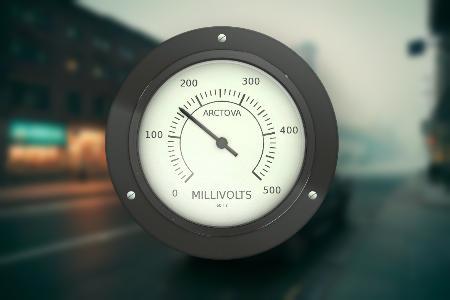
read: 160 mV
